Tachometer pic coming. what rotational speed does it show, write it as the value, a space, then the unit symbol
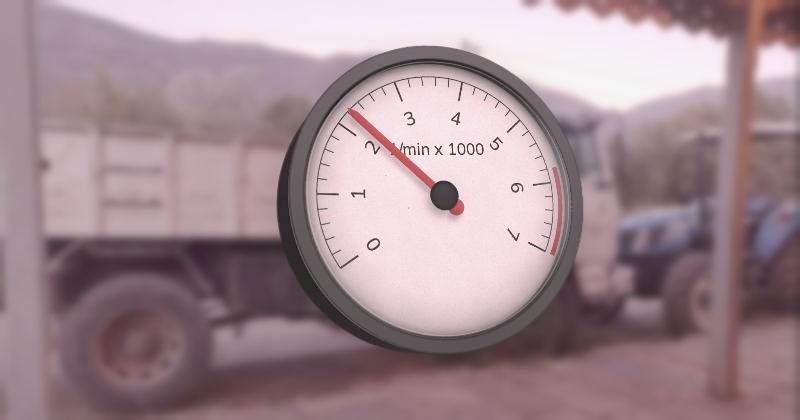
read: 2200 rpm
